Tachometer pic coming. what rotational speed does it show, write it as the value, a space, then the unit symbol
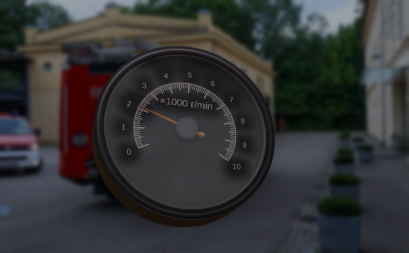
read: 2000 rpm
